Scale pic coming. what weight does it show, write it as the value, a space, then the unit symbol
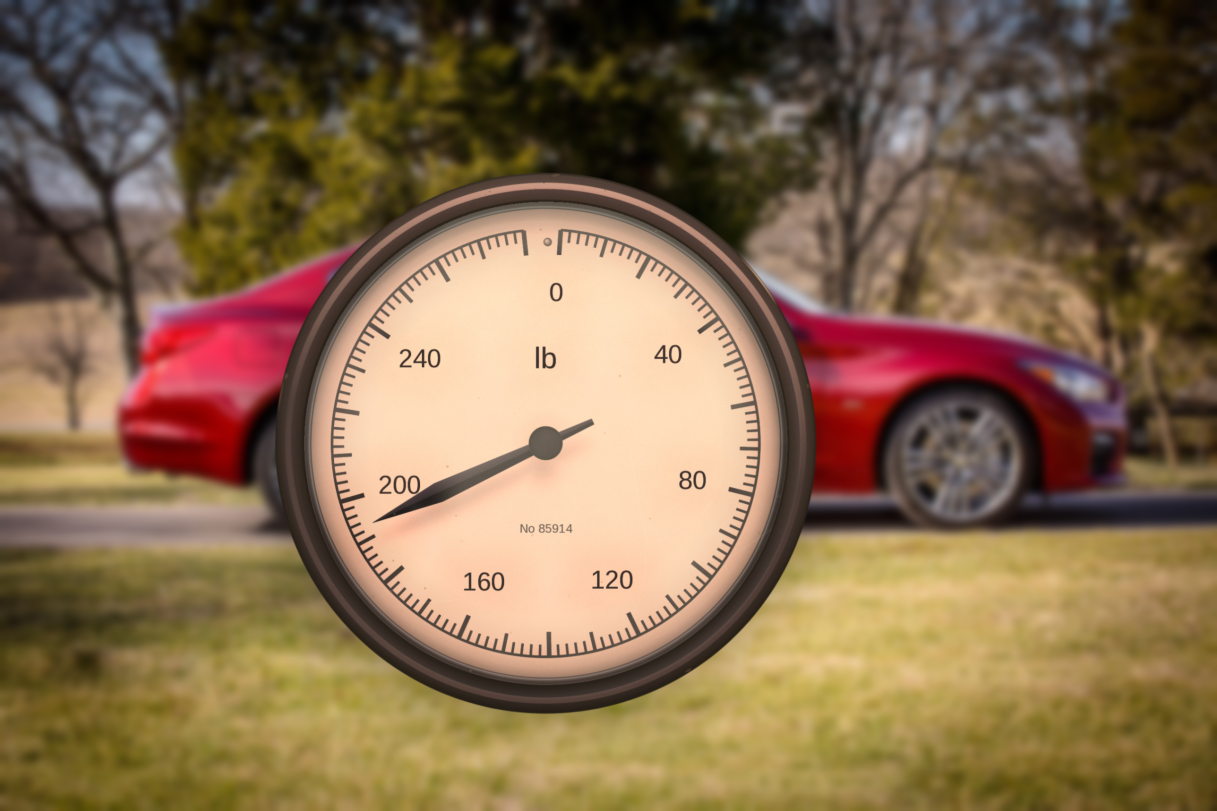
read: 193 lb
